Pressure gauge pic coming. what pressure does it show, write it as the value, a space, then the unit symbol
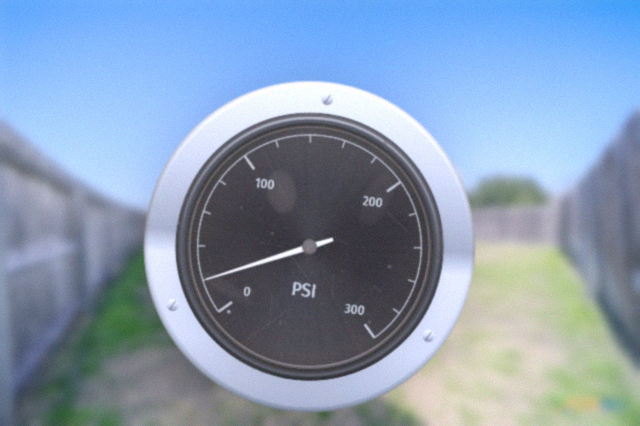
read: 20 psi
